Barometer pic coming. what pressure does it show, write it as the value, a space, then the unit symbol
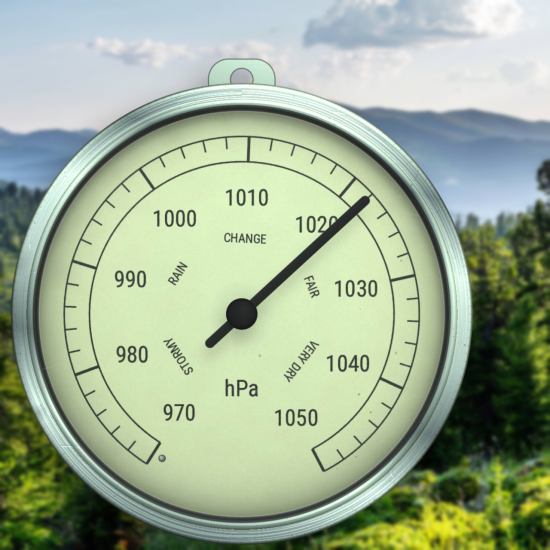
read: 1022 hPa
